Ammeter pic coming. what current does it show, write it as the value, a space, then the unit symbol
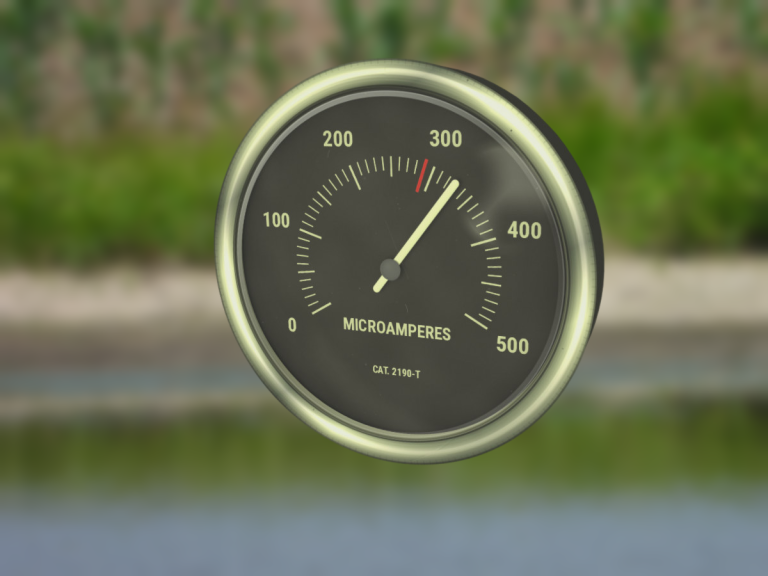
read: 330 µA
